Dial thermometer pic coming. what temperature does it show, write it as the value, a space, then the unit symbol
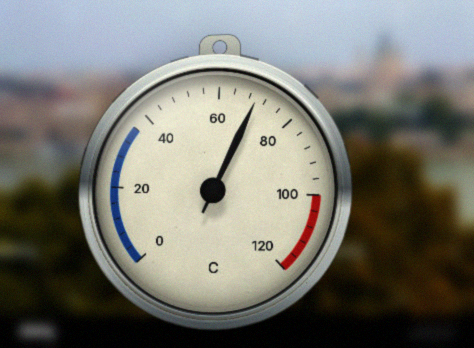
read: 70 °C
